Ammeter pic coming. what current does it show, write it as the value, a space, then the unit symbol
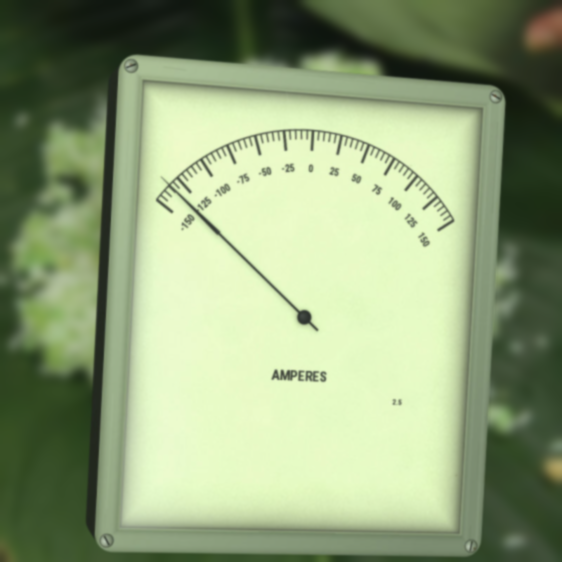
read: -135 A
